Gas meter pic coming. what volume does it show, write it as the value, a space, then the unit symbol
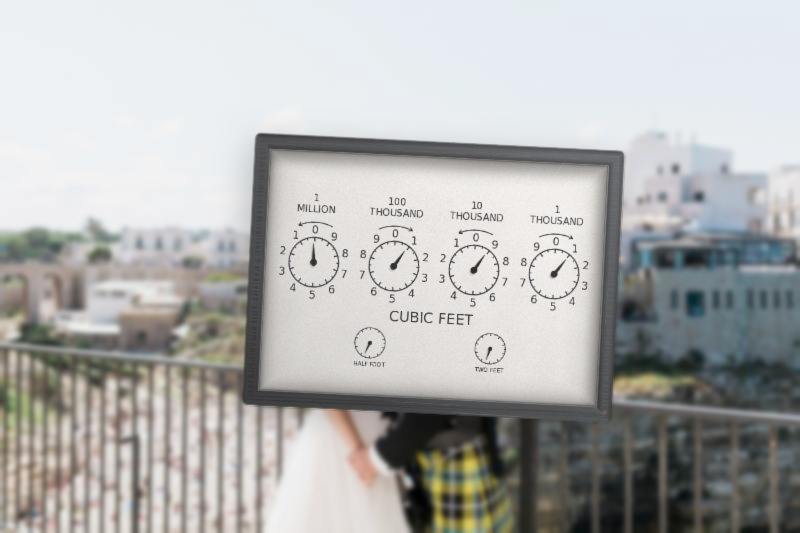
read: 9100 ft³
